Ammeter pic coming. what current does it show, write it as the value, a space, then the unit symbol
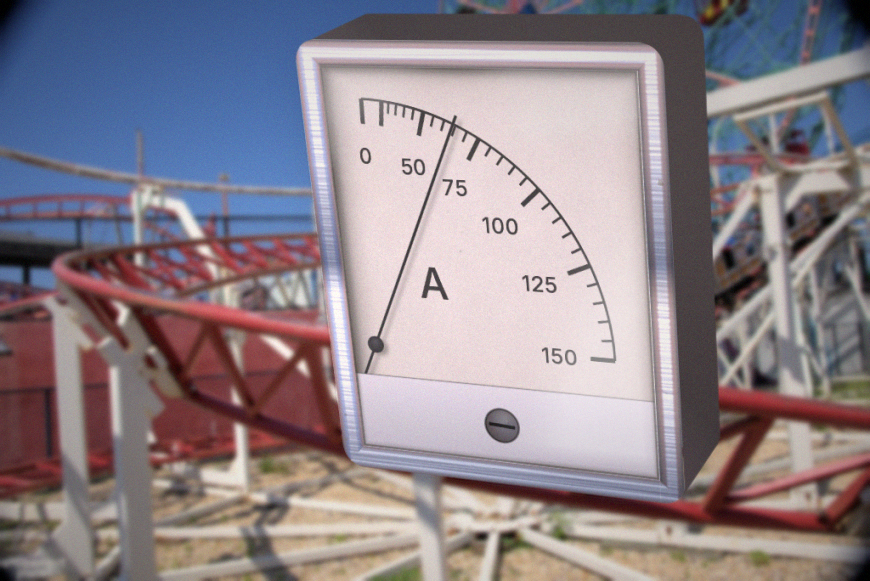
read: 65 A
